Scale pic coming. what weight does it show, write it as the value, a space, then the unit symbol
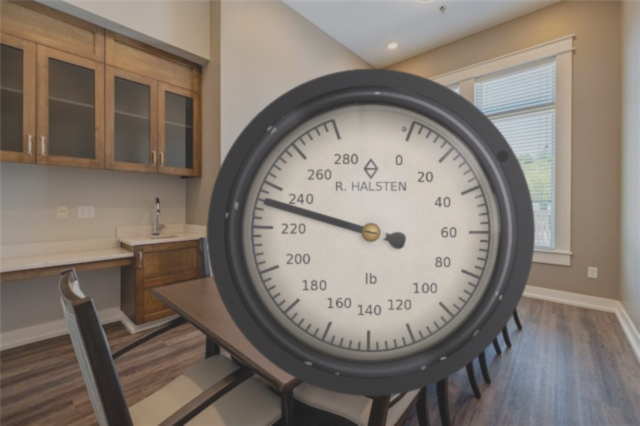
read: 232 lb
